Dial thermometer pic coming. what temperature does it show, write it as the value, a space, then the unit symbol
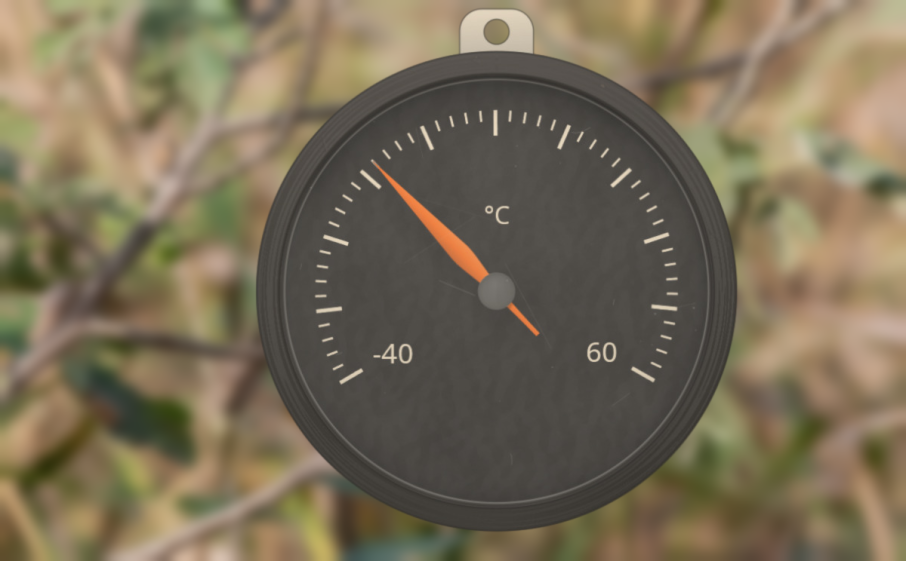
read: -8 °C
